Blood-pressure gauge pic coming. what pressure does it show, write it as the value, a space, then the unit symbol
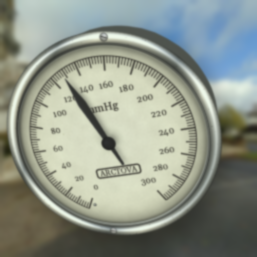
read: 130 mmHg
